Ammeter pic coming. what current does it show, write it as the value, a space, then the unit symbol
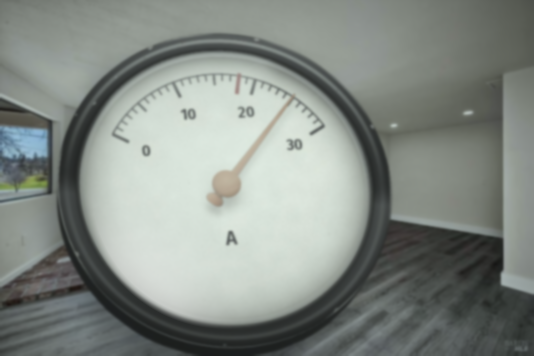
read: 25 A
